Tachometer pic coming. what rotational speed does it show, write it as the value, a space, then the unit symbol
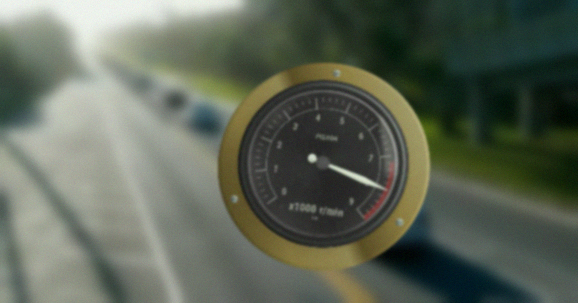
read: 8000 rpm
